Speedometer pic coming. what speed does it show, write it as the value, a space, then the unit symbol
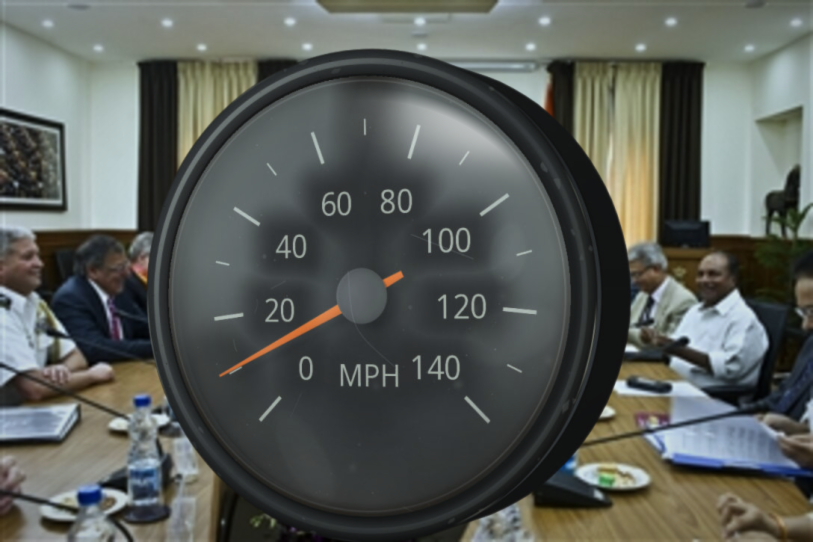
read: 10 mph
